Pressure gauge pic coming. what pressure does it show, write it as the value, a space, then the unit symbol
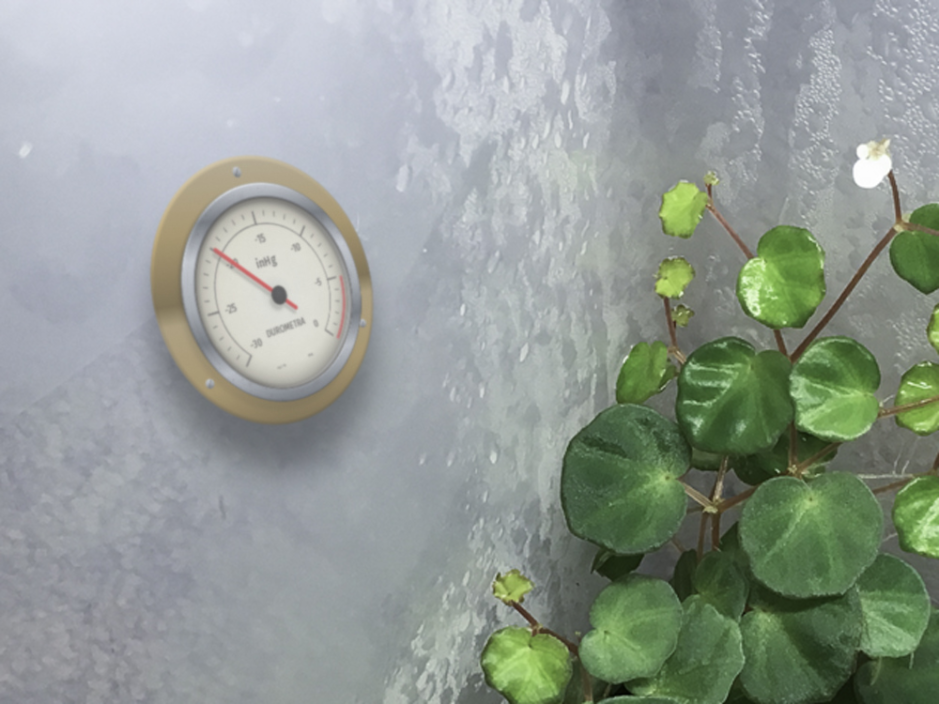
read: -20 inHg
